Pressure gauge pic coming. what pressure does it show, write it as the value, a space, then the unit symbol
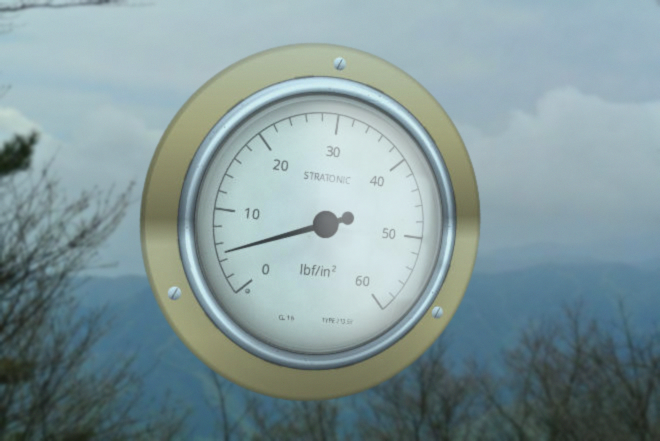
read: 5 psi
